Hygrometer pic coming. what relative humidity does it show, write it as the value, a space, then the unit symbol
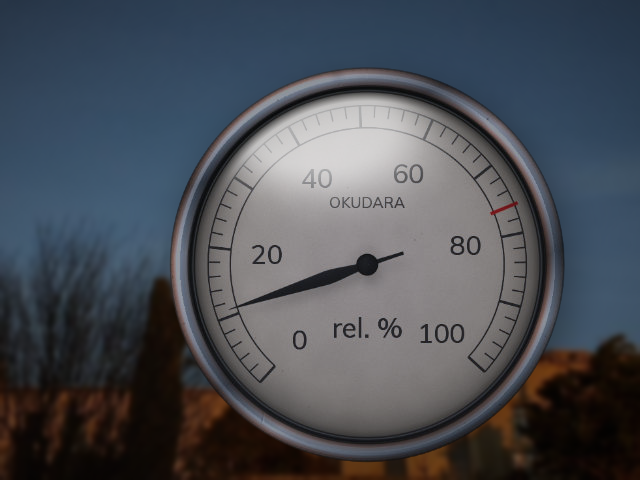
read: 11 %
